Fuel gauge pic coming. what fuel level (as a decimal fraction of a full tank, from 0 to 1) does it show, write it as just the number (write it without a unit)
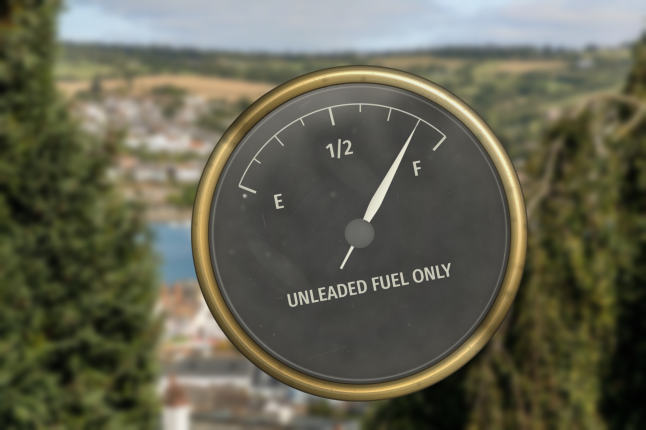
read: 0.875
